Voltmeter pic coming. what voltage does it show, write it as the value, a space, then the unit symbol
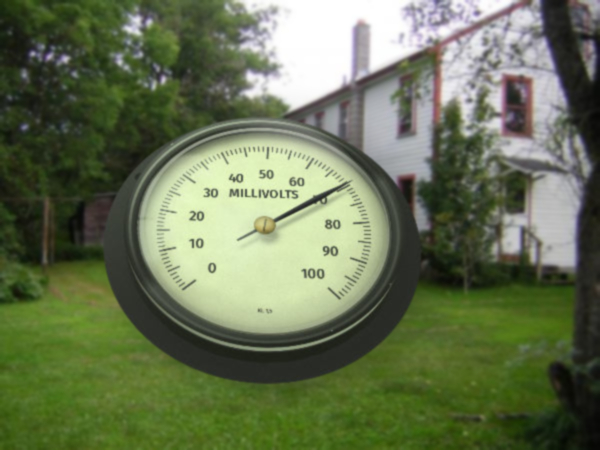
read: 70 mV
